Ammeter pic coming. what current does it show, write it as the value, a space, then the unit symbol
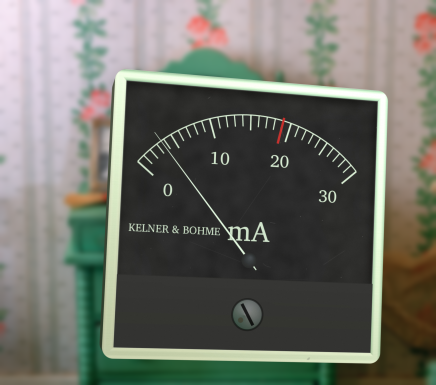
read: 3.5 mA
